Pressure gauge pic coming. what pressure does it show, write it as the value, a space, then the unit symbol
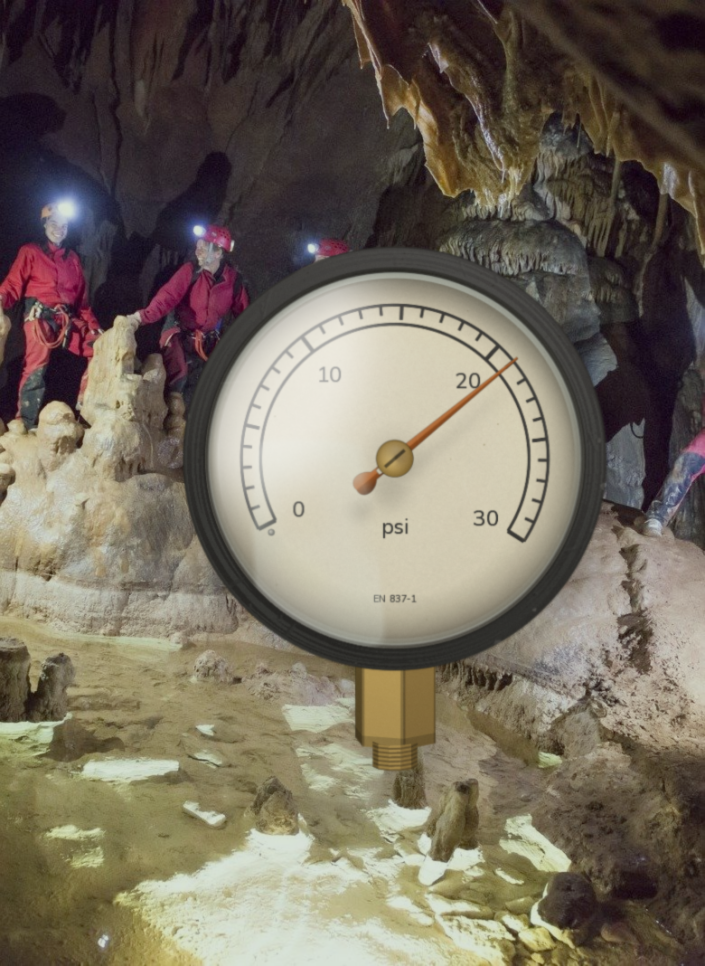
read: 21 psi
